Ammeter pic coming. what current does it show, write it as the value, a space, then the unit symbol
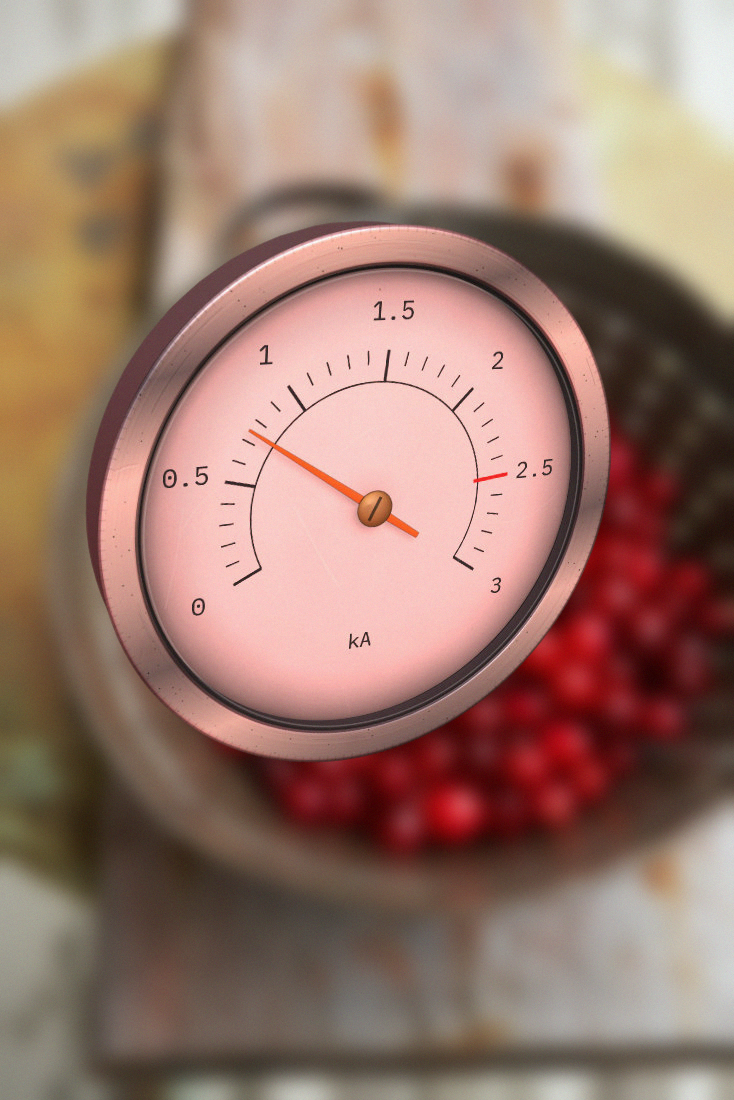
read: 0.75 kA
